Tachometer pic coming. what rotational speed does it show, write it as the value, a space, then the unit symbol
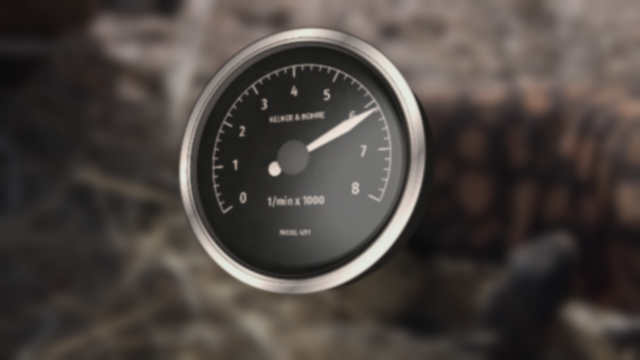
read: 6200 rpm
